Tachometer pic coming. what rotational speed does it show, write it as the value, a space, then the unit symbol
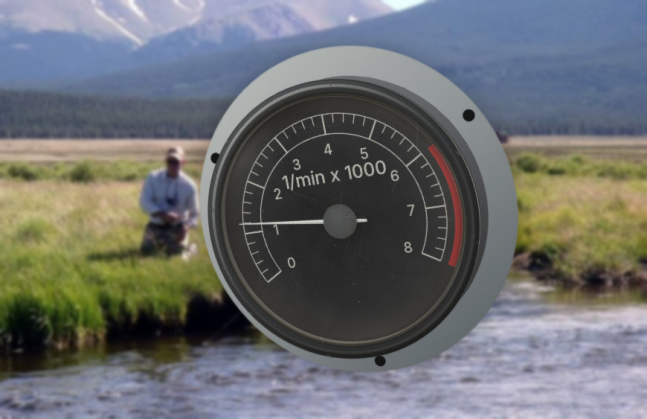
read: 1200 rpm
